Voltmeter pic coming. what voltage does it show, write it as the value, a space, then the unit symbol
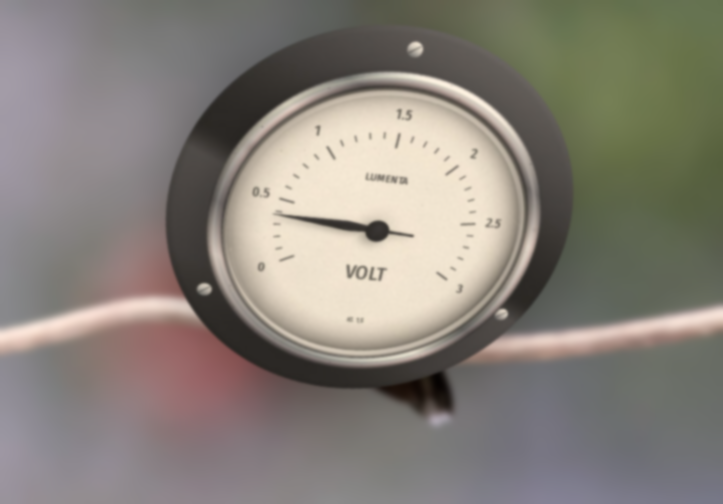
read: 0.4 V
